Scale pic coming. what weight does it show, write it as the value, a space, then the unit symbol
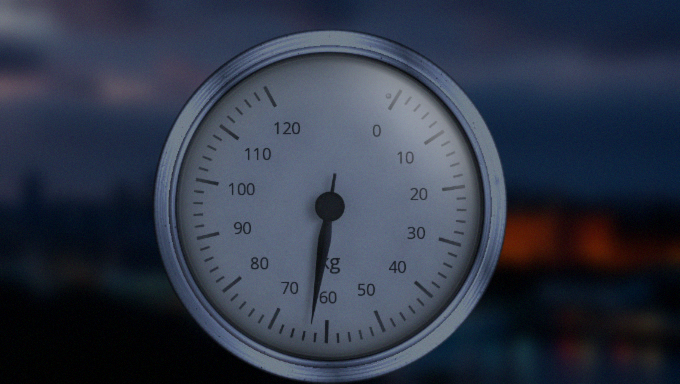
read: 63 kg
